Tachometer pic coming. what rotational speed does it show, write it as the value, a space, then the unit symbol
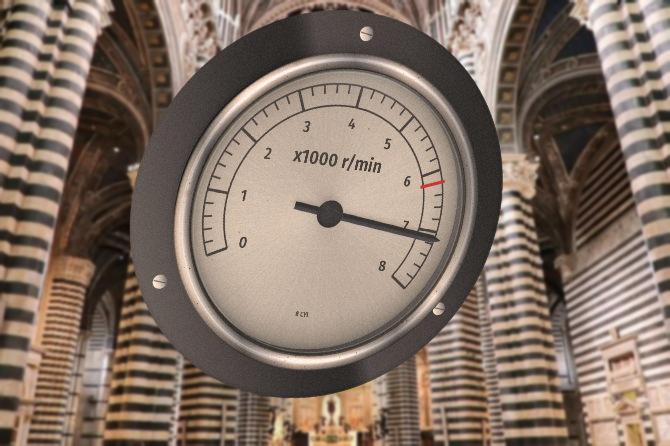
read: 7100 rpm
